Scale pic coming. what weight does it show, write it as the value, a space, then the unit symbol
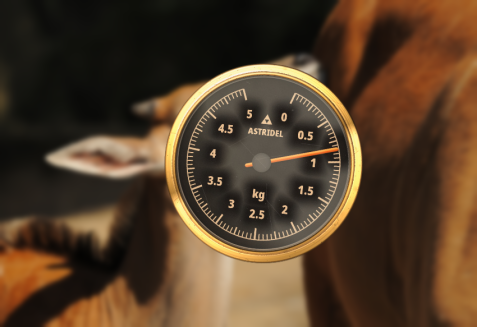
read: 0.85 kg
